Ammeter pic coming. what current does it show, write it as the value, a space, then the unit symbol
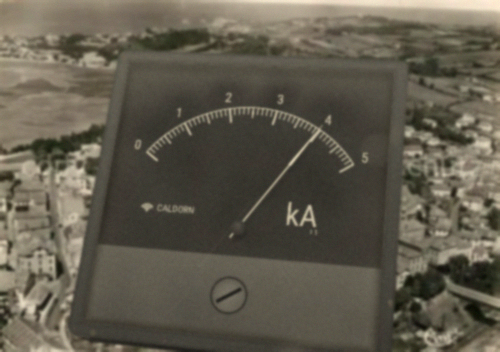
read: 4 kA
